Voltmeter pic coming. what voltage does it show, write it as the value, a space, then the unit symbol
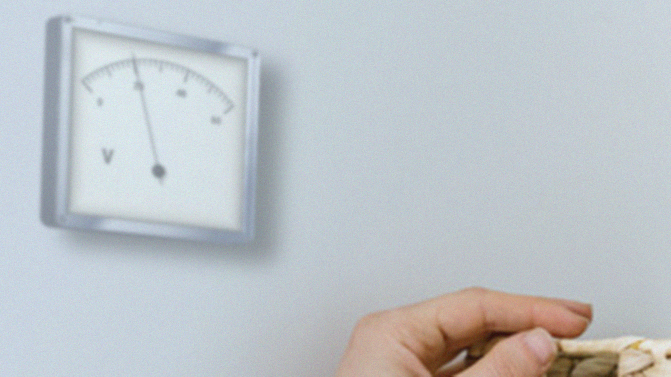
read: 20 V
